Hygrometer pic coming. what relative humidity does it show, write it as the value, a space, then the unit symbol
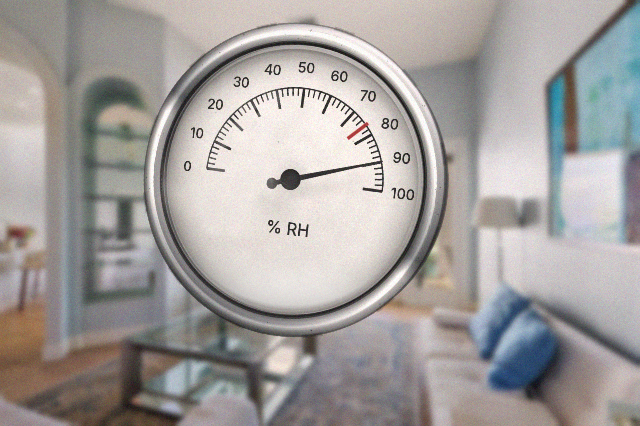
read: 90 %
